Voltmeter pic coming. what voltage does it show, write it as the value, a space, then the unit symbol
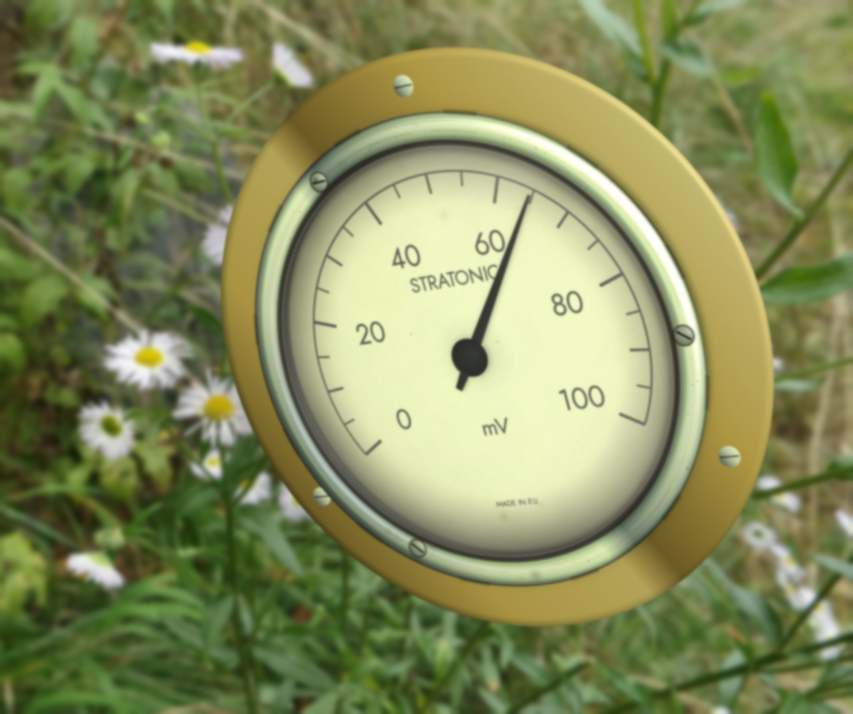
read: 65 mV
